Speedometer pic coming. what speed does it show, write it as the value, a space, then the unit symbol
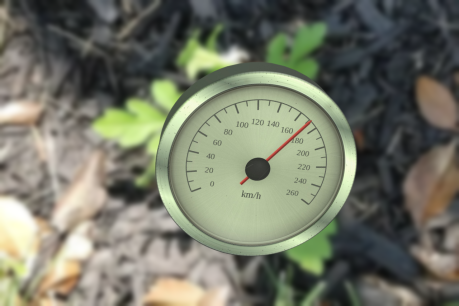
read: 170 km/h
